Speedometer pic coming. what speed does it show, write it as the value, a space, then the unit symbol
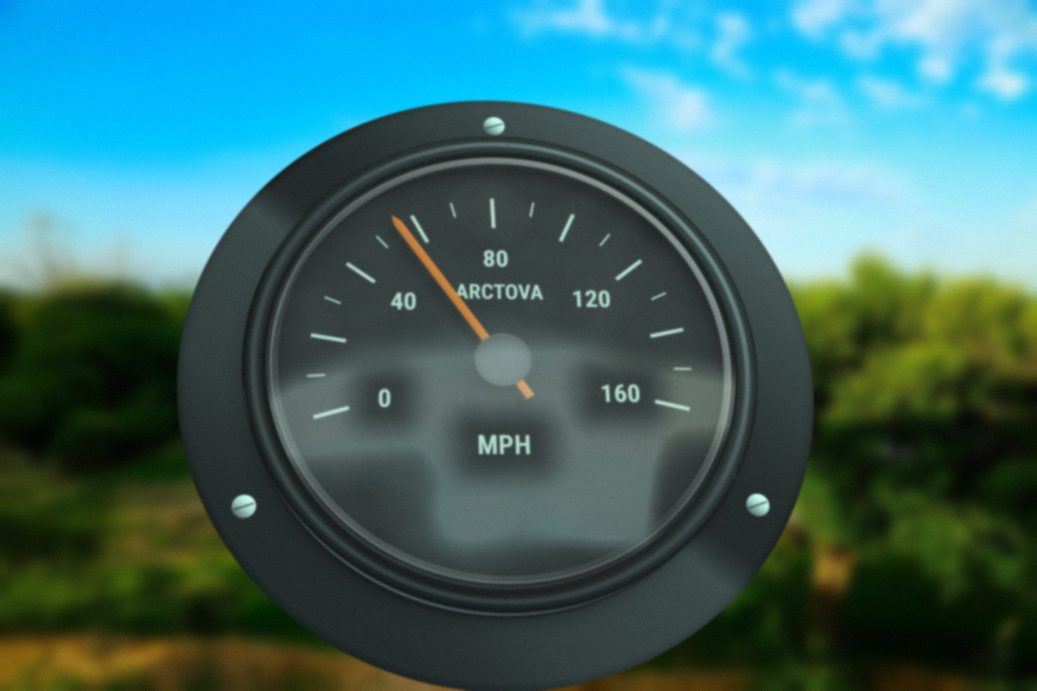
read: 55 mph
